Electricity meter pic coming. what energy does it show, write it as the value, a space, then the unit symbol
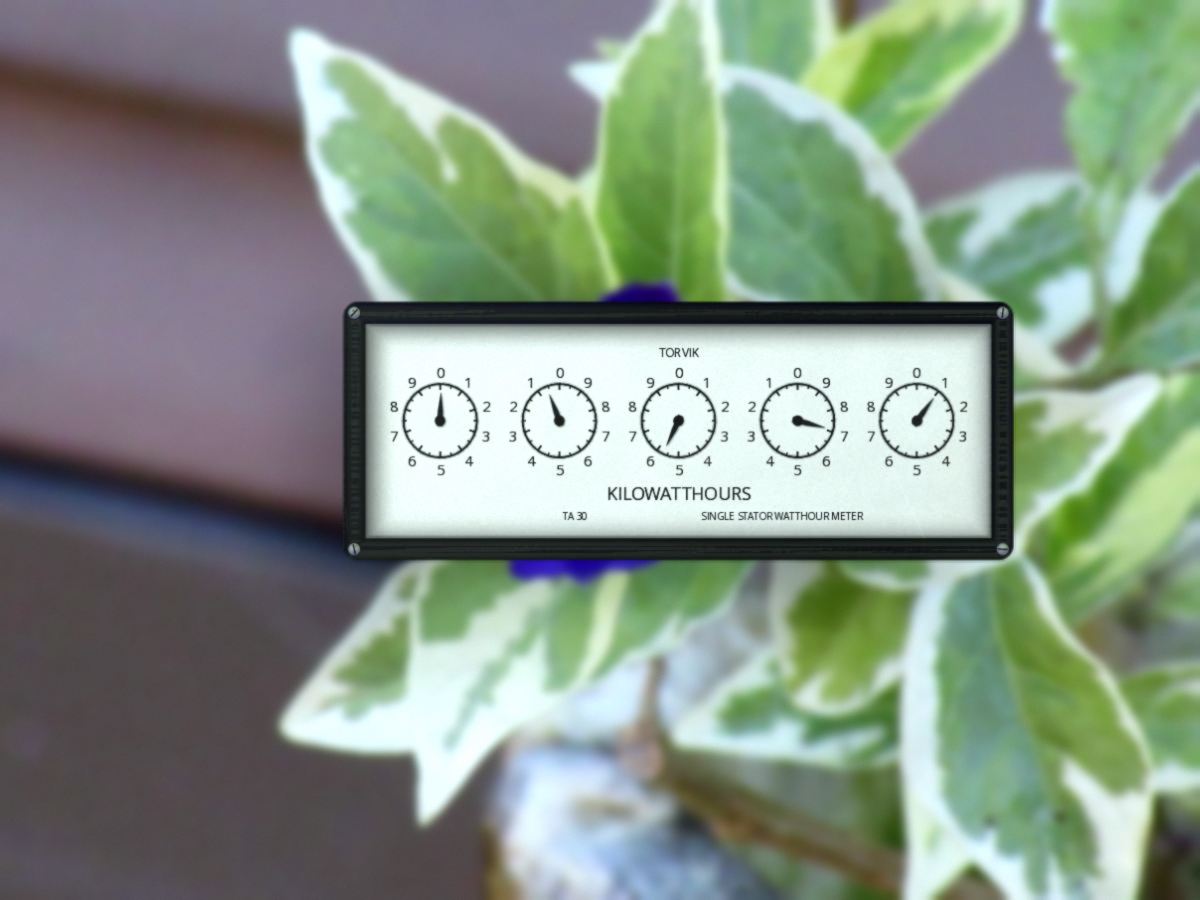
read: 571 kWh
